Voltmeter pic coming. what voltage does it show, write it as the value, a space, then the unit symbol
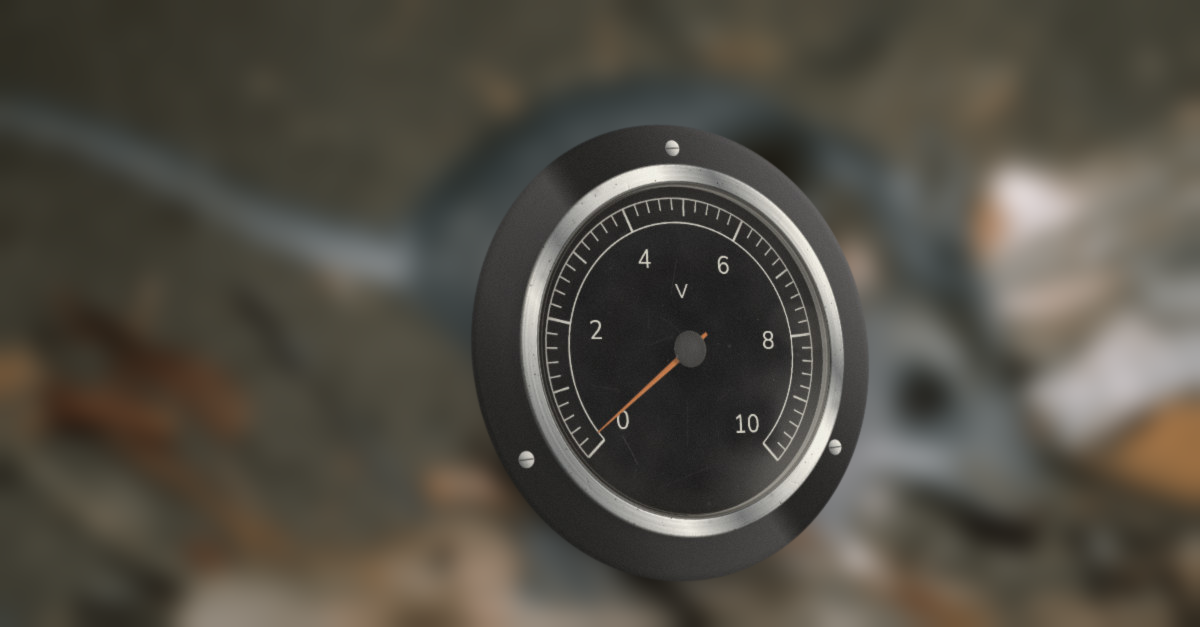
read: 0.2 V
